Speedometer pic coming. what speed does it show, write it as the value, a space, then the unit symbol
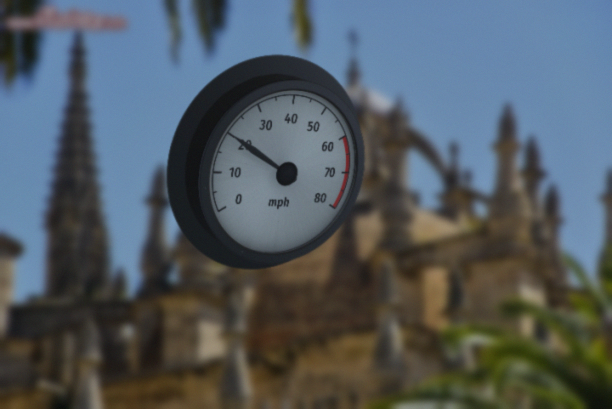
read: 20 mph
